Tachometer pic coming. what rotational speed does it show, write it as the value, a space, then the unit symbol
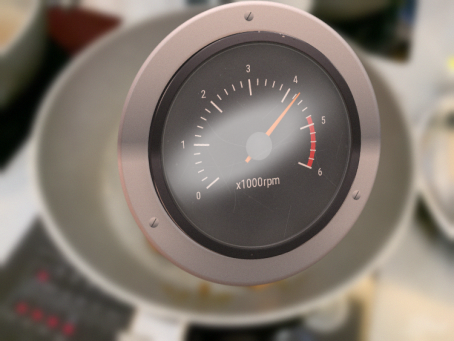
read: 4200 rpm
